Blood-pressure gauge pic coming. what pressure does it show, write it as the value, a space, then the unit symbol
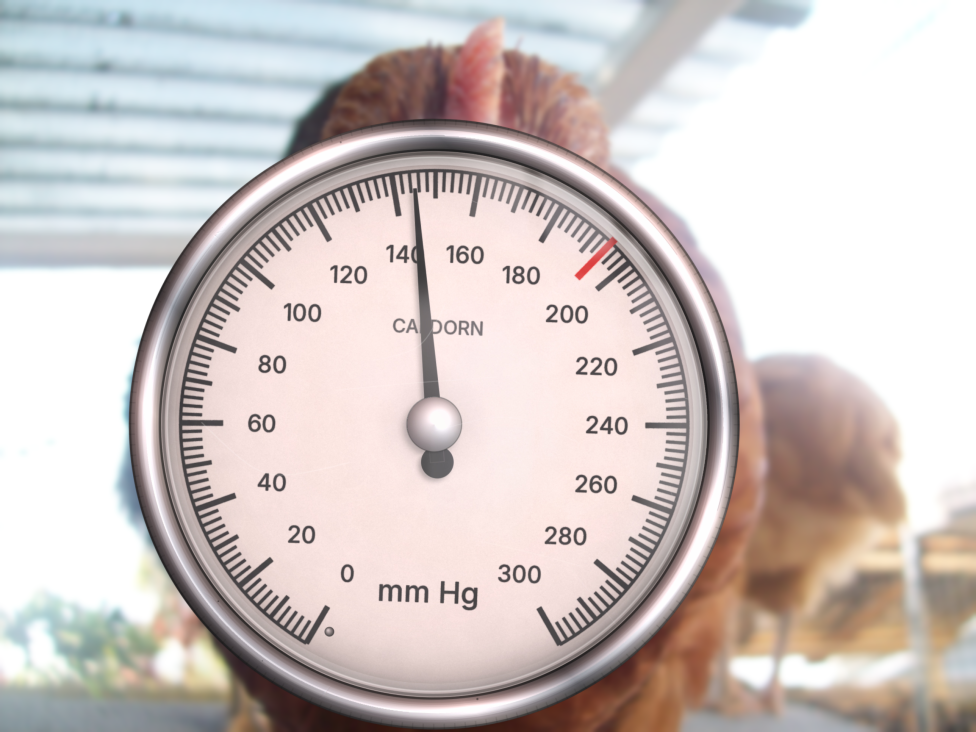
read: 145 mmHg
